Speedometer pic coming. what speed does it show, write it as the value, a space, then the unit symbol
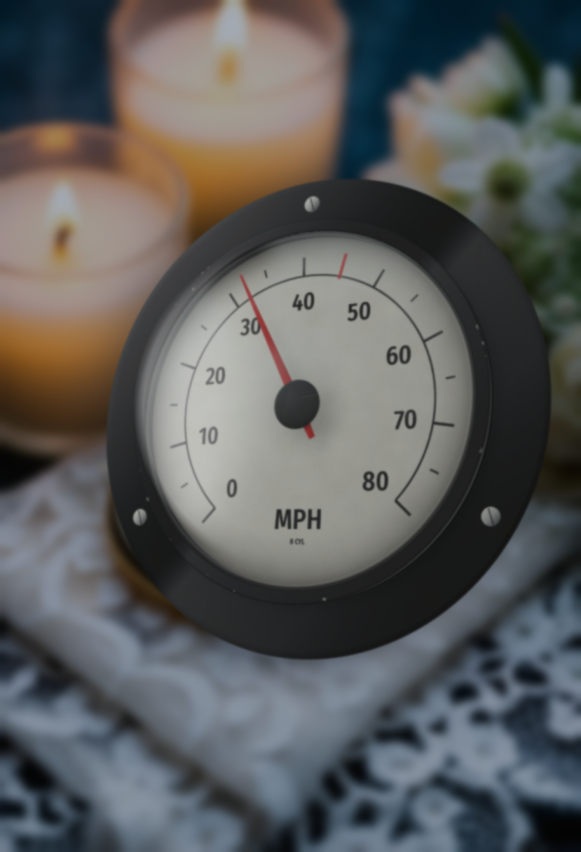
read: 32.5 mph
